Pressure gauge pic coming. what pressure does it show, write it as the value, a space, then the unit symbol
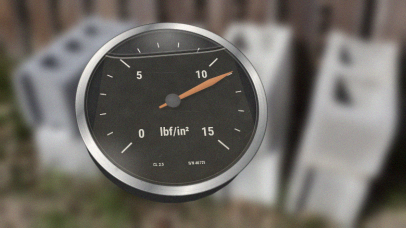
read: 11 psi
